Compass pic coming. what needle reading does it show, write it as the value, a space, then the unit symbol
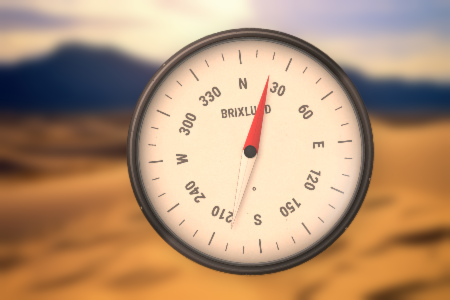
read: 20 °
